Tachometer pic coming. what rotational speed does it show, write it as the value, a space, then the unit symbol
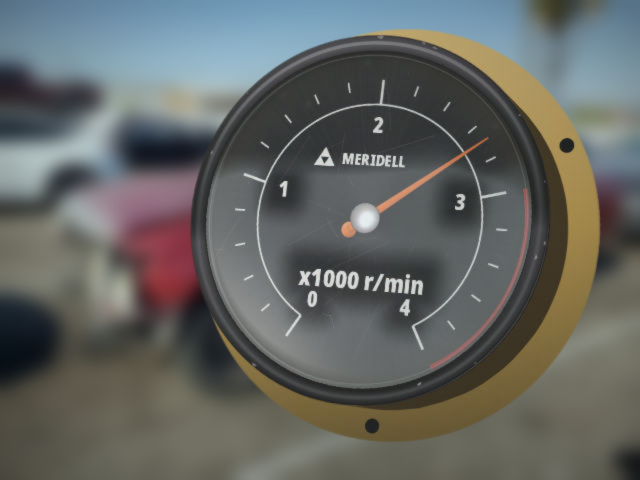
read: 2700 rpm
